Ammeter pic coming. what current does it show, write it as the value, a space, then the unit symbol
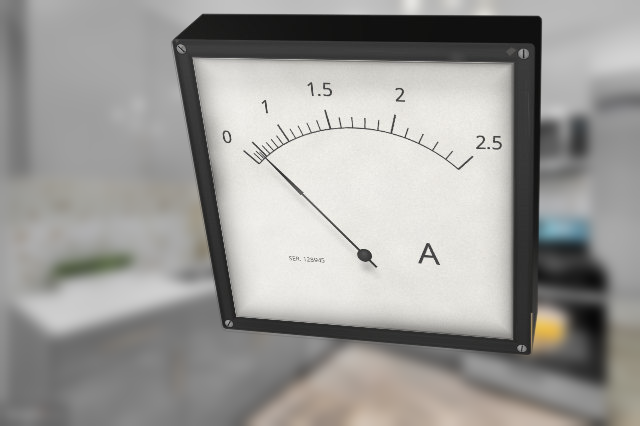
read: 0.5 A
